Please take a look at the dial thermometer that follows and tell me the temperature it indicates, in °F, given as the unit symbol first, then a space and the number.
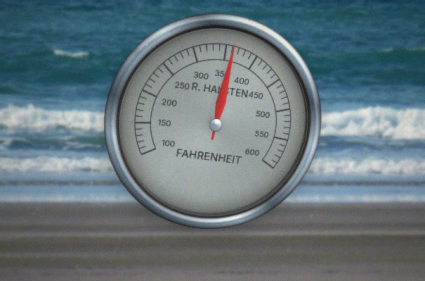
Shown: °F 360
